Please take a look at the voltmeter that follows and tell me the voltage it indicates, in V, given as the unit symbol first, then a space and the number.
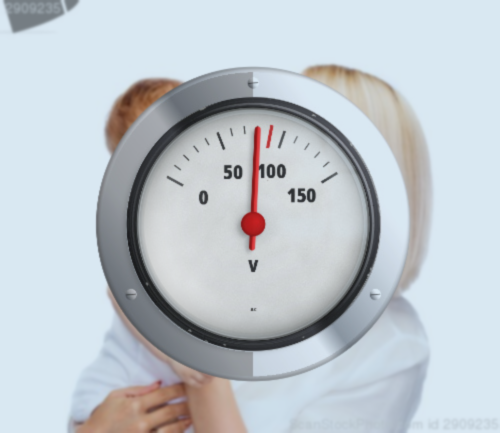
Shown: V 80
